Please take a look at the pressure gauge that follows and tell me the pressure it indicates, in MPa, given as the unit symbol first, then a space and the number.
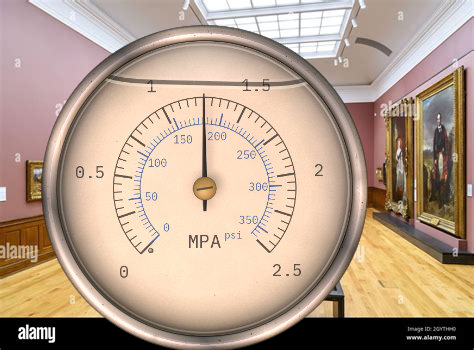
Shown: MPa 1.25
